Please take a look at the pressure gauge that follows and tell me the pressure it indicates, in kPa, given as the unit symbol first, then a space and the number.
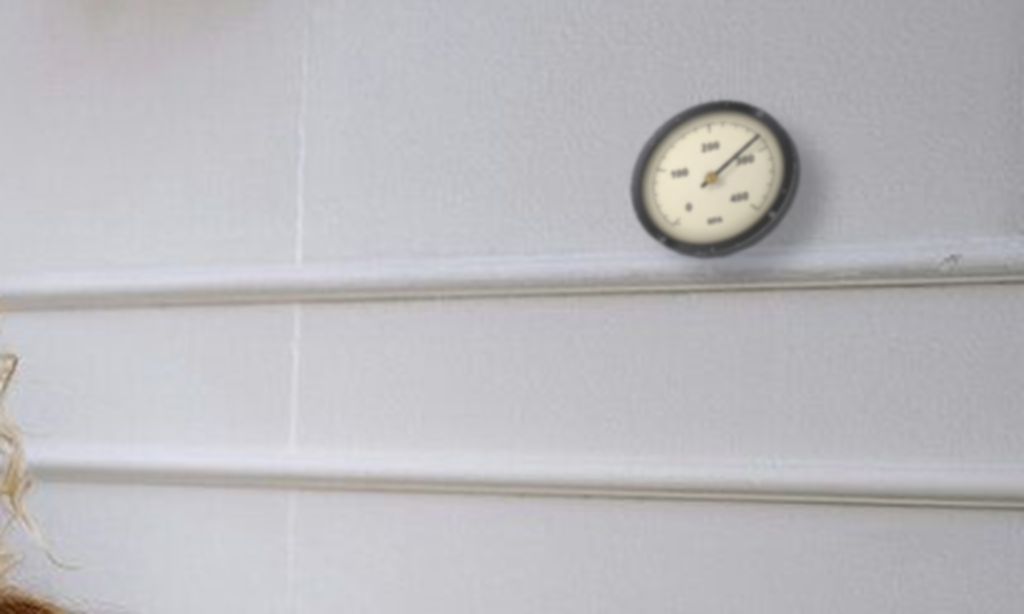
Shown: kPa 280
